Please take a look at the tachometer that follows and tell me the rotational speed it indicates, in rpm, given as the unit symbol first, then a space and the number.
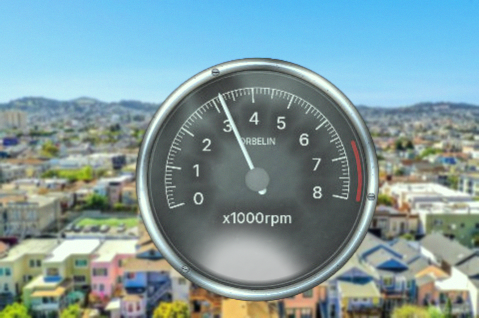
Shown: rpm 3200
